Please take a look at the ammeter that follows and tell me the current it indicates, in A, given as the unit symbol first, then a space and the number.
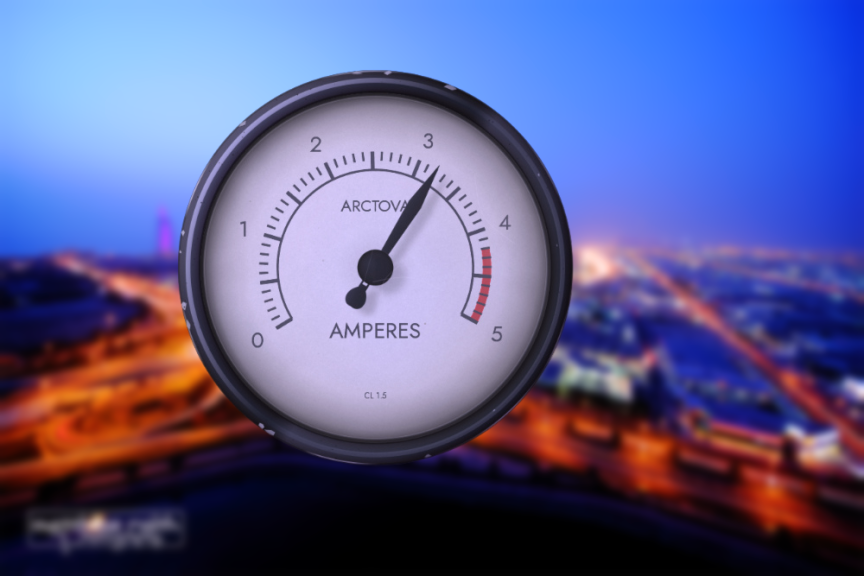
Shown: A 3.2
